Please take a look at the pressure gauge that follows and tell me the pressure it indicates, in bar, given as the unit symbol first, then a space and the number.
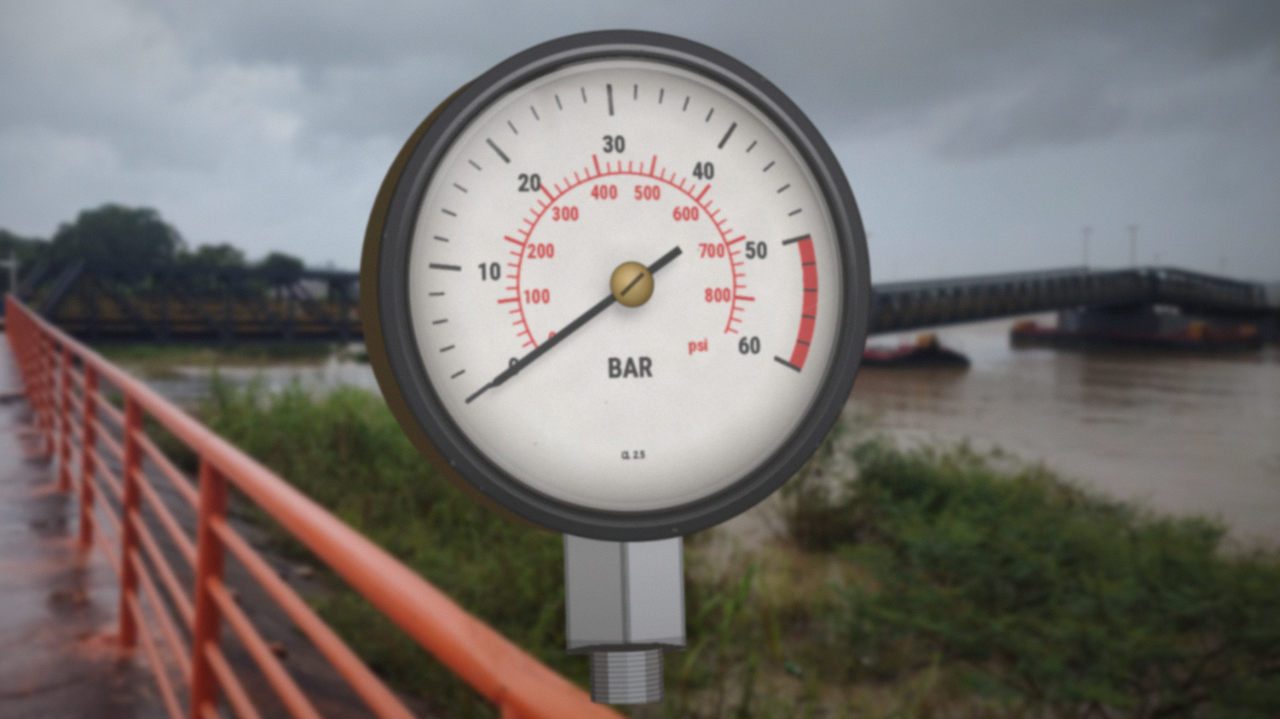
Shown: bar 0
